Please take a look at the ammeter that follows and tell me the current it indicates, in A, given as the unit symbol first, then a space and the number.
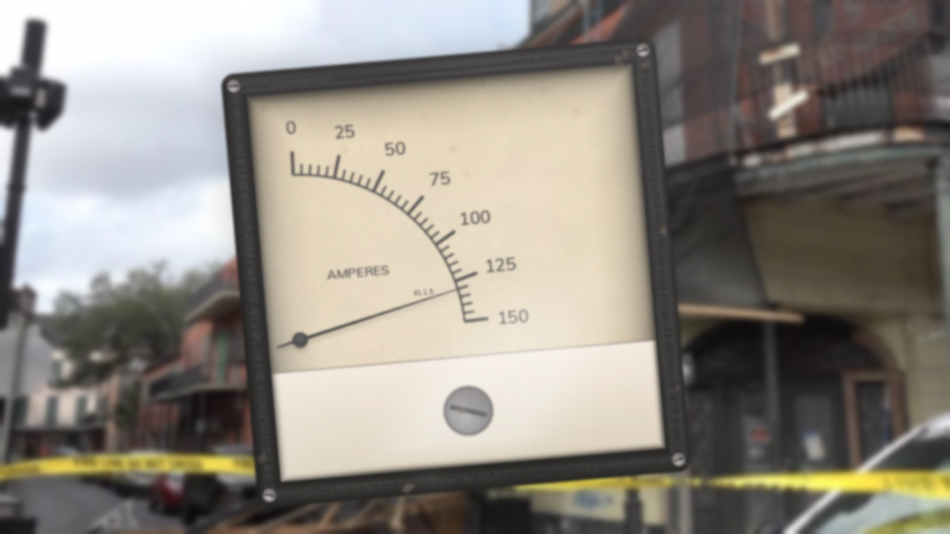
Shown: A 130
